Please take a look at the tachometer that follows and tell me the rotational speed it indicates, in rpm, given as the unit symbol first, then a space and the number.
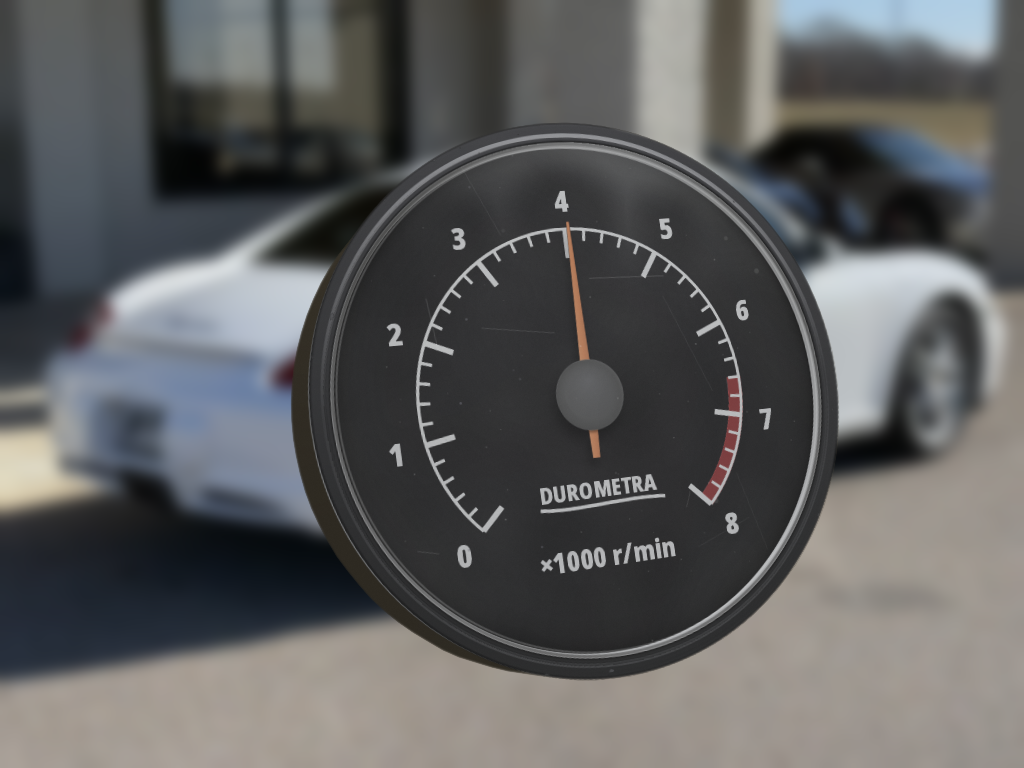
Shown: rpm 4000
